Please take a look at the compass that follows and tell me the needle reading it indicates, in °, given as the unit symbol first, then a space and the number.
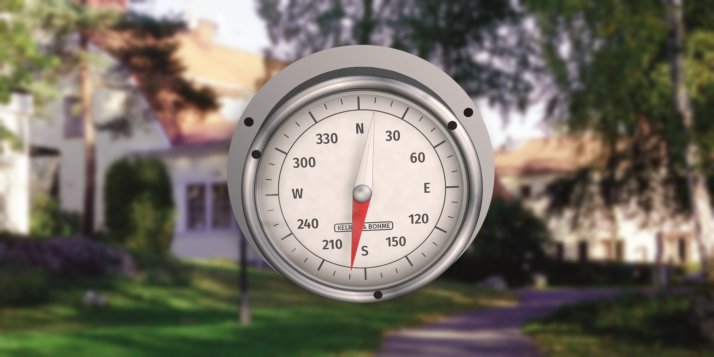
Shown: ° 190
